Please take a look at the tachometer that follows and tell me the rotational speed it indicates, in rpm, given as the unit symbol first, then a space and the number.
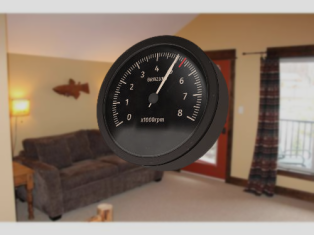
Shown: rpm 5000
